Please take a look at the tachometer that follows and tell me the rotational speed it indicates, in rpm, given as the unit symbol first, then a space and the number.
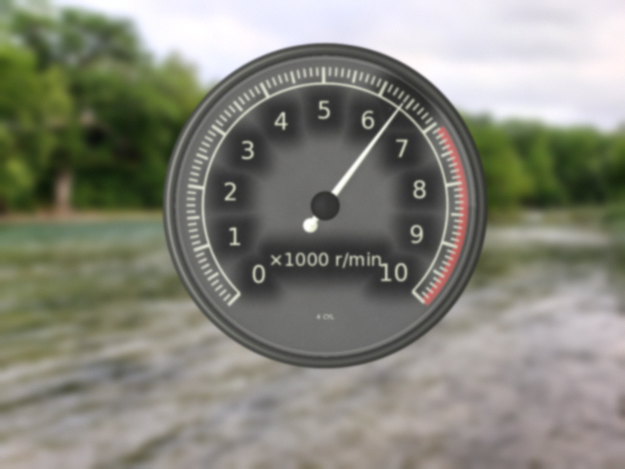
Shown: rpm 6400
